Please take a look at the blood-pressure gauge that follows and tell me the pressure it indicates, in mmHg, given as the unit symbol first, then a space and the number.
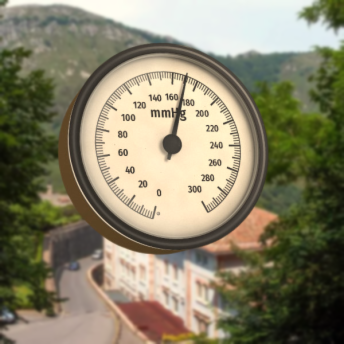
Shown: mmHg 170
